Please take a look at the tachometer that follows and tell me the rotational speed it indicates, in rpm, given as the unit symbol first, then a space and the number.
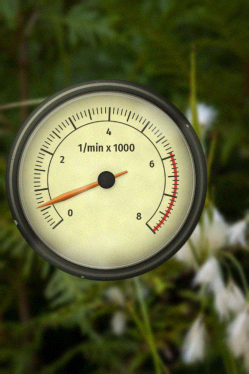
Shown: rpm 600
